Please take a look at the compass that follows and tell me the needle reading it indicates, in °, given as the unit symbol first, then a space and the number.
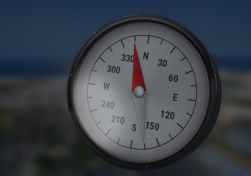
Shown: ° 345
